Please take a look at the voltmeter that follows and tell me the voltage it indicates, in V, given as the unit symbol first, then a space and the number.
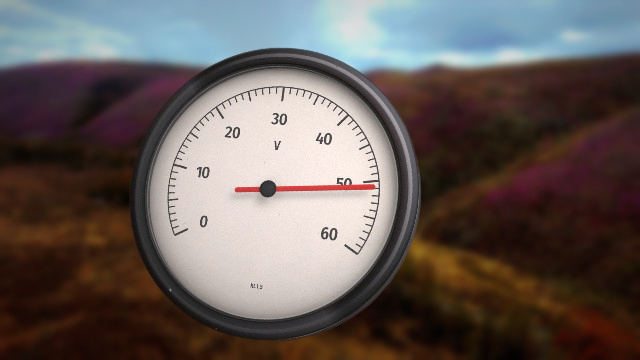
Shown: V 51
